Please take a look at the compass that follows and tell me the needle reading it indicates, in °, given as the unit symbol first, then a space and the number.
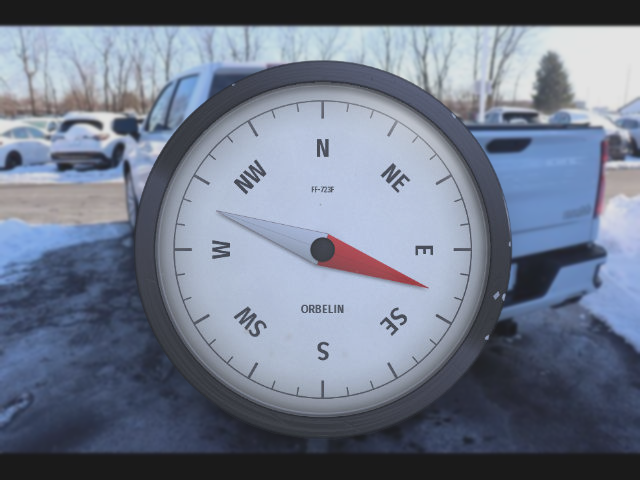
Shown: ° 110
